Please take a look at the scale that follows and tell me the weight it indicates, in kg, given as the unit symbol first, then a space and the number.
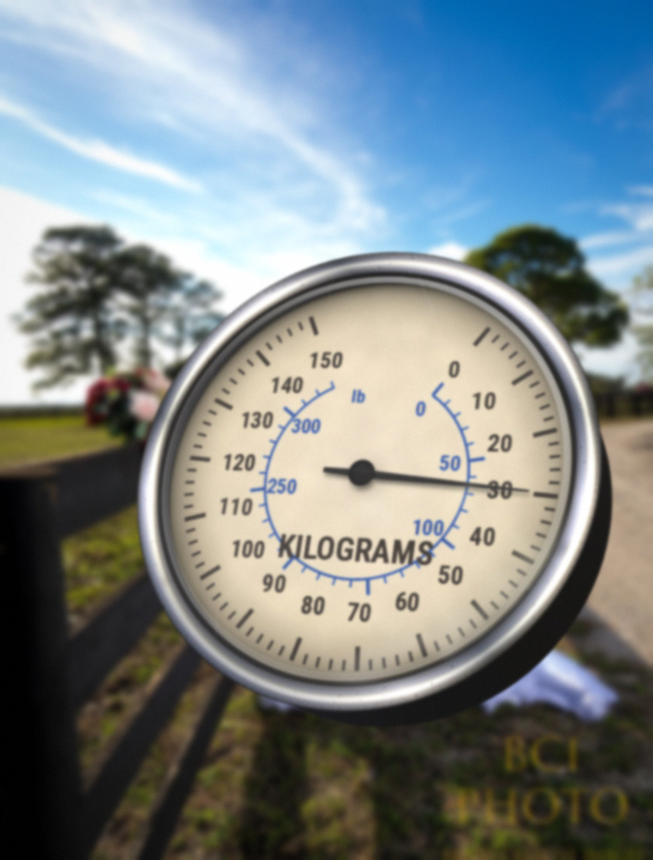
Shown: kg 30
